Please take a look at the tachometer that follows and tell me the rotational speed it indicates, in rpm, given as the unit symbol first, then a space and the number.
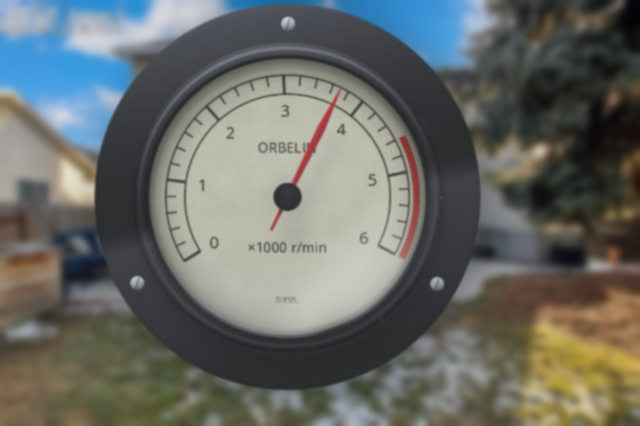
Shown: rpm 3700
